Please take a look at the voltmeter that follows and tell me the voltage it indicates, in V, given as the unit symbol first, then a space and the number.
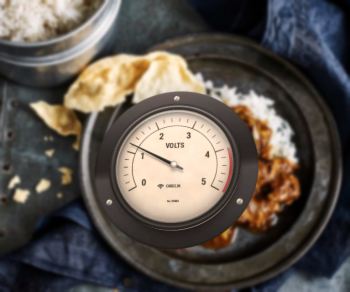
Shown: V 1.2
